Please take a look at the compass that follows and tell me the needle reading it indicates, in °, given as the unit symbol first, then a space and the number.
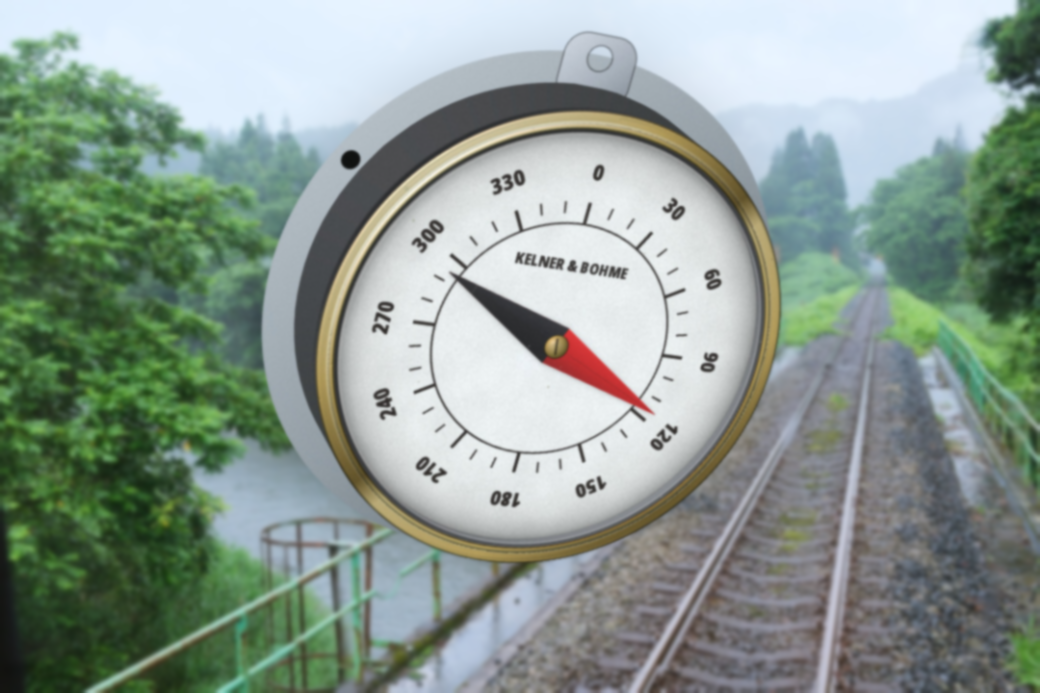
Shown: ° 115
